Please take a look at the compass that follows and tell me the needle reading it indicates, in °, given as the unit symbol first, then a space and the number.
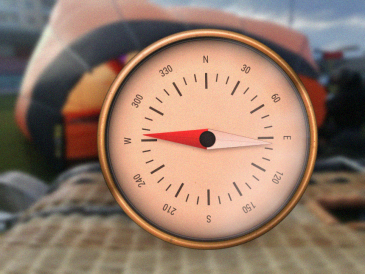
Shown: ° 275
